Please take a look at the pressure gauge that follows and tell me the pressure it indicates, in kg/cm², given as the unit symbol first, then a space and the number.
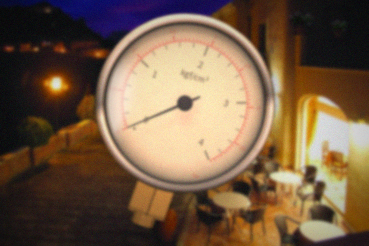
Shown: kg/cm² 0
